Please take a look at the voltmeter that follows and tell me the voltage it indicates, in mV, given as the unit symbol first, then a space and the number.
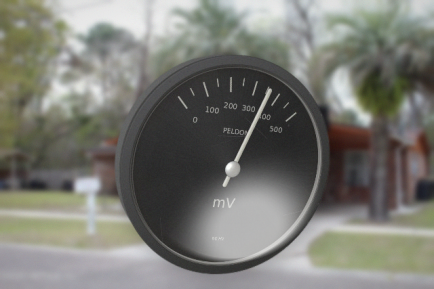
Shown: mV 350
